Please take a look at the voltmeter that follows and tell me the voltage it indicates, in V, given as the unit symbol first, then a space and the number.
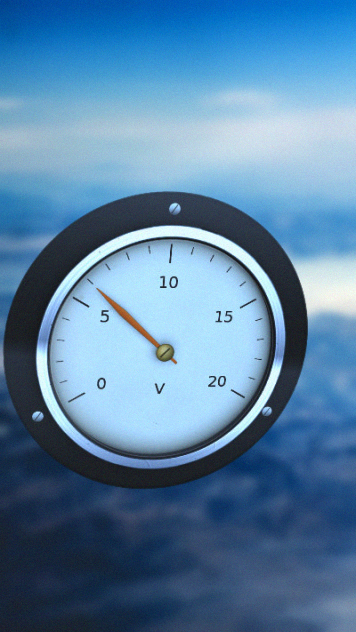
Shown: V 6
